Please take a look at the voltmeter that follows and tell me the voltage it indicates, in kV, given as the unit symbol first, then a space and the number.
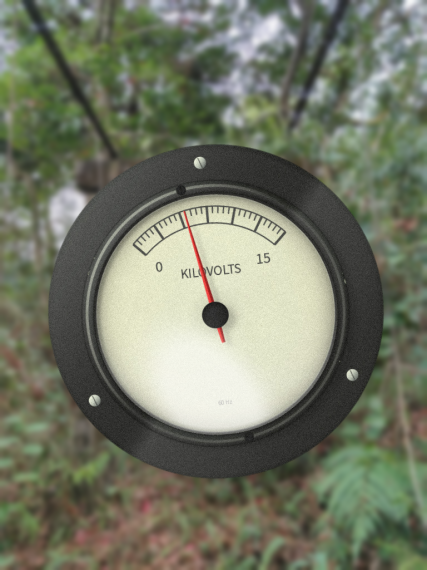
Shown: kV 5.5
